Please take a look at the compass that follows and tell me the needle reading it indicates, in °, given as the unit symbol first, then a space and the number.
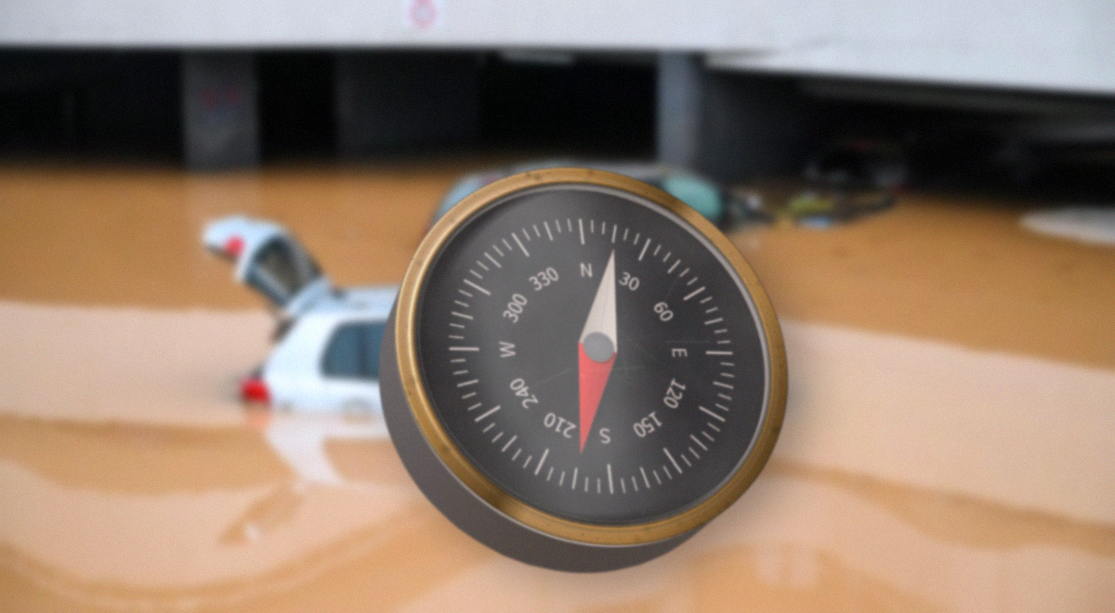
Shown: ° 195
